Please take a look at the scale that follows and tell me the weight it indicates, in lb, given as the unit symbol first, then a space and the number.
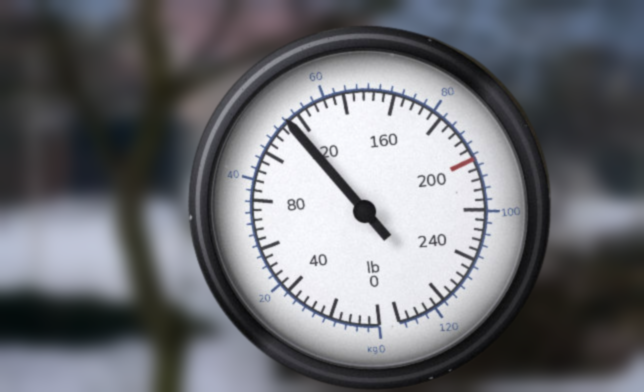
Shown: lb 116
